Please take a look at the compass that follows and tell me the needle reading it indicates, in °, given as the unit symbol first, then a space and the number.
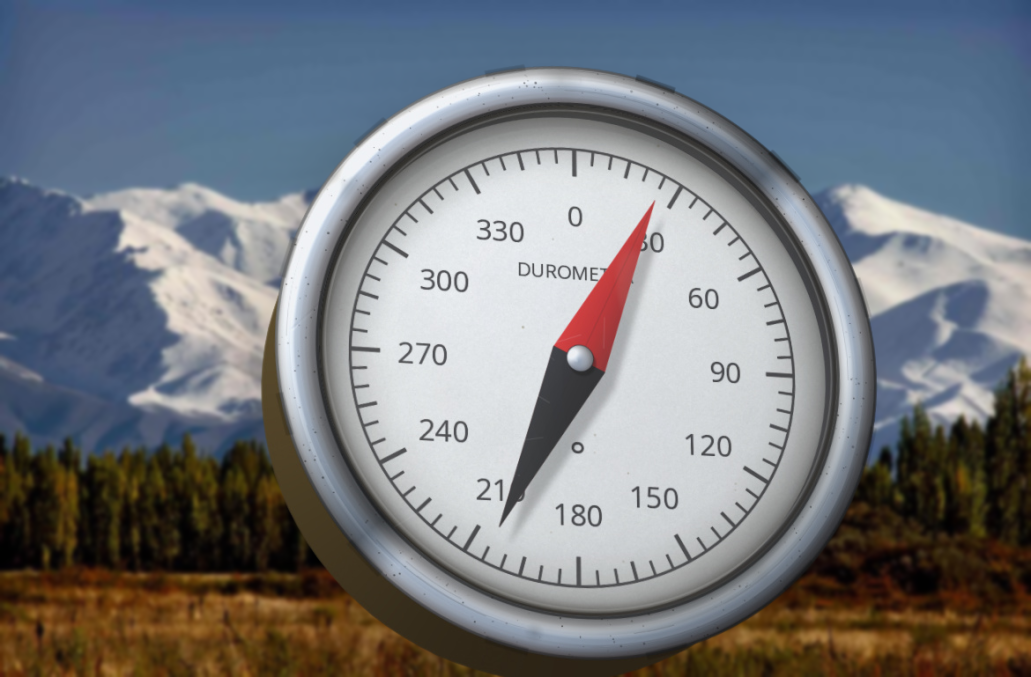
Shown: ° 25
